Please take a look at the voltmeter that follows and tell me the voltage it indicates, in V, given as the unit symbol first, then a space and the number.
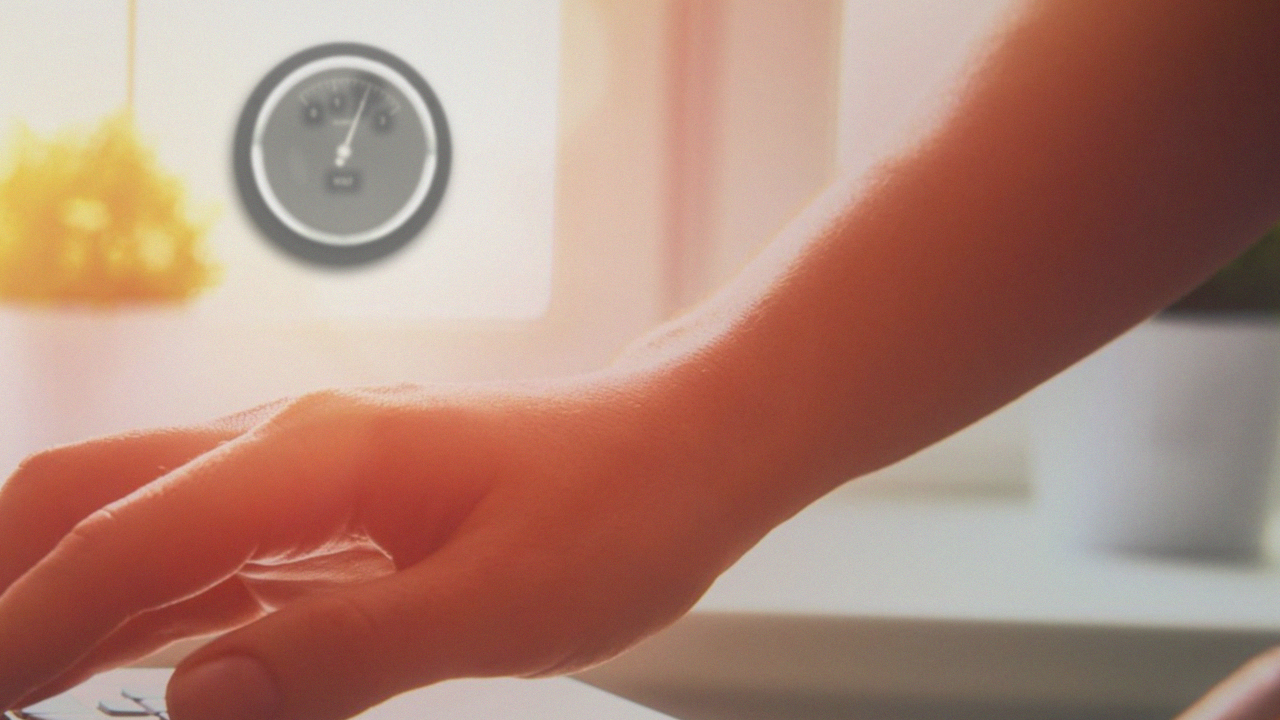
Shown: V 2
